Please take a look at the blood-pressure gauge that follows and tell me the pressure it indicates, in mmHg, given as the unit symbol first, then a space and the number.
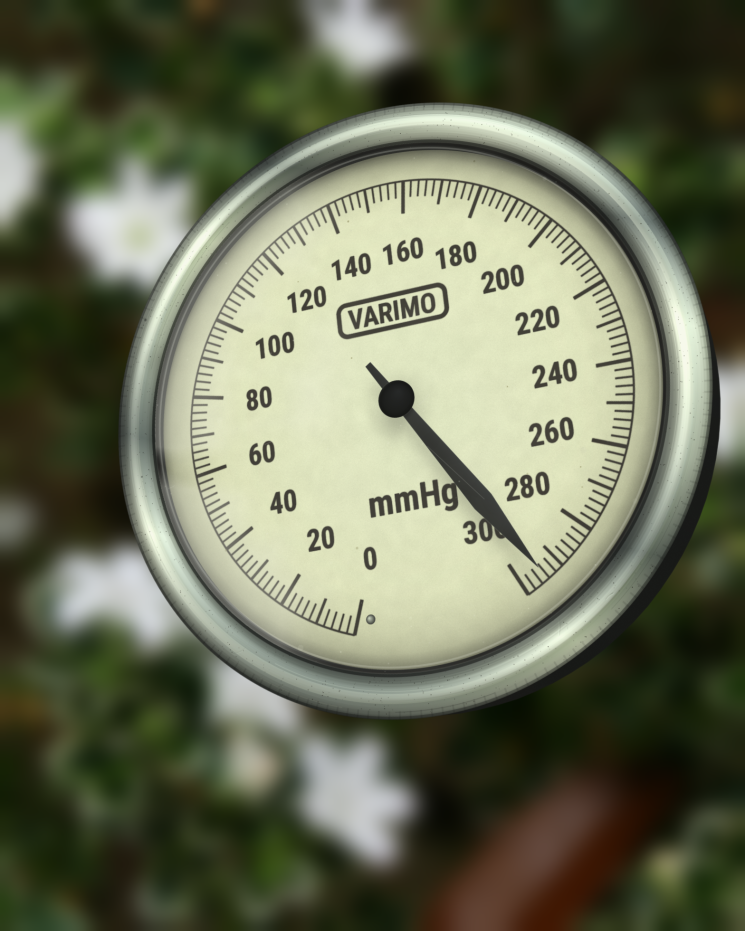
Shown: mmHg 294
